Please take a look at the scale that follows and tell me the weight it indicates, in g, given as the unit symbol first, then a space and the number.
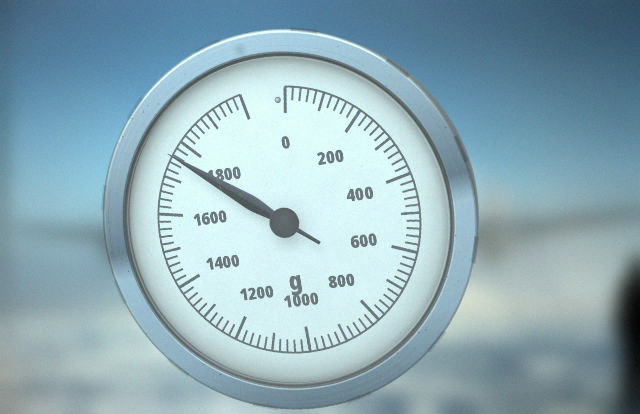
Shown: g 1760
